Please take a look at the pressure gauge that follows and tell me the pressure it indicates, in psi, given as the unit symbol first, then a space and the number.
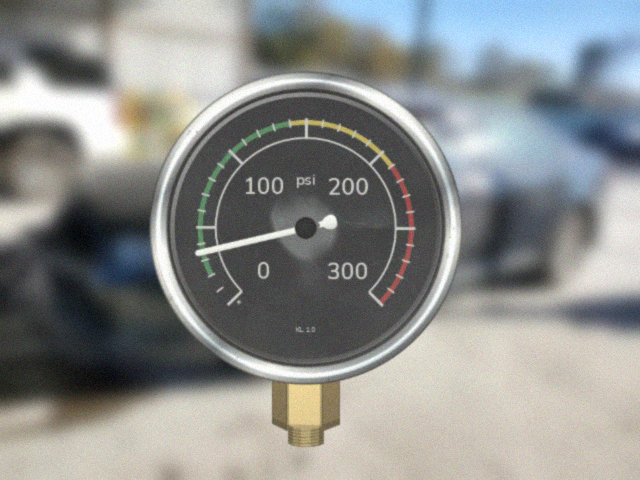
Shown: psi 35
